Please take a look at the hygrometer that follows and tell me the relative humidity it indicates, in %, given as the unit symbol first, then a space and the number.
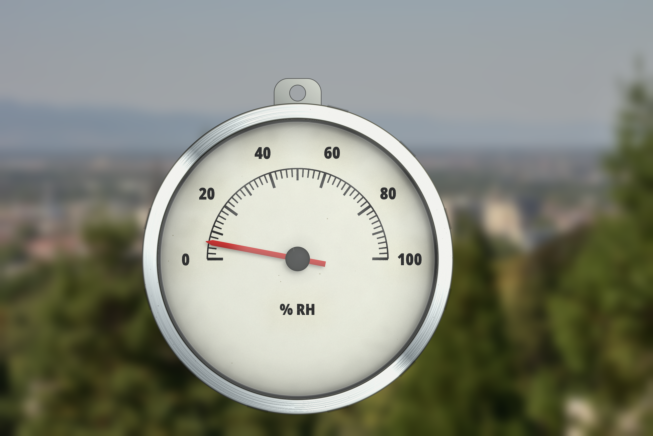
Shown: % 6
